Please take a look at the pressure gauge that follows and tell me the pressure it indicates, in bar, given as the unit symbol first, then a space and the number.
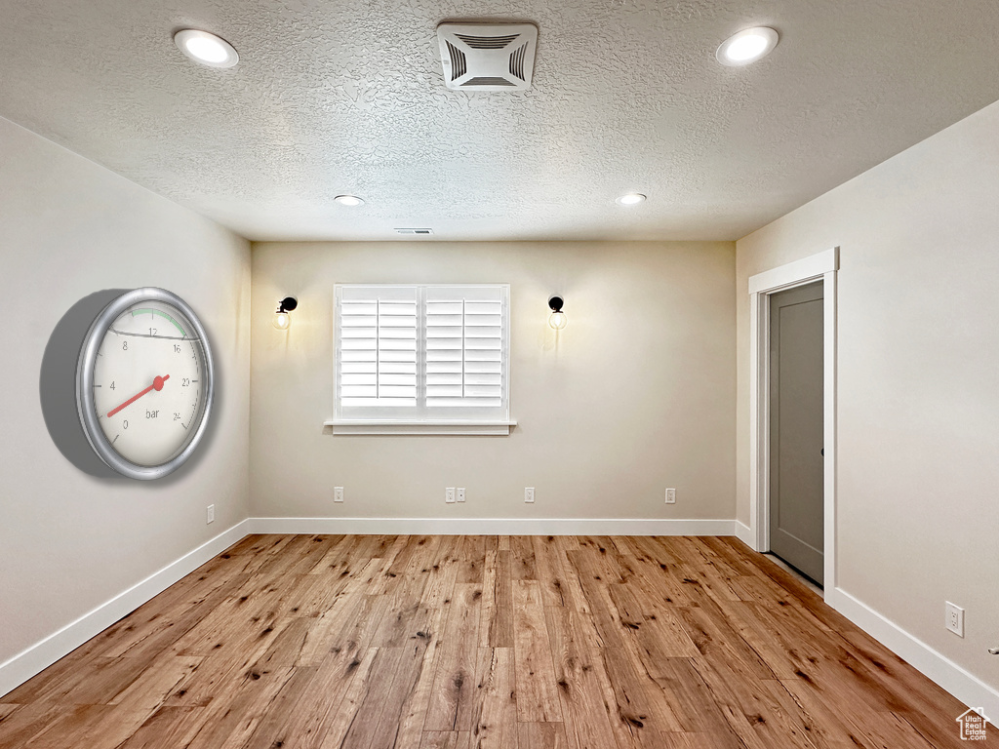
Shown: bar 2
